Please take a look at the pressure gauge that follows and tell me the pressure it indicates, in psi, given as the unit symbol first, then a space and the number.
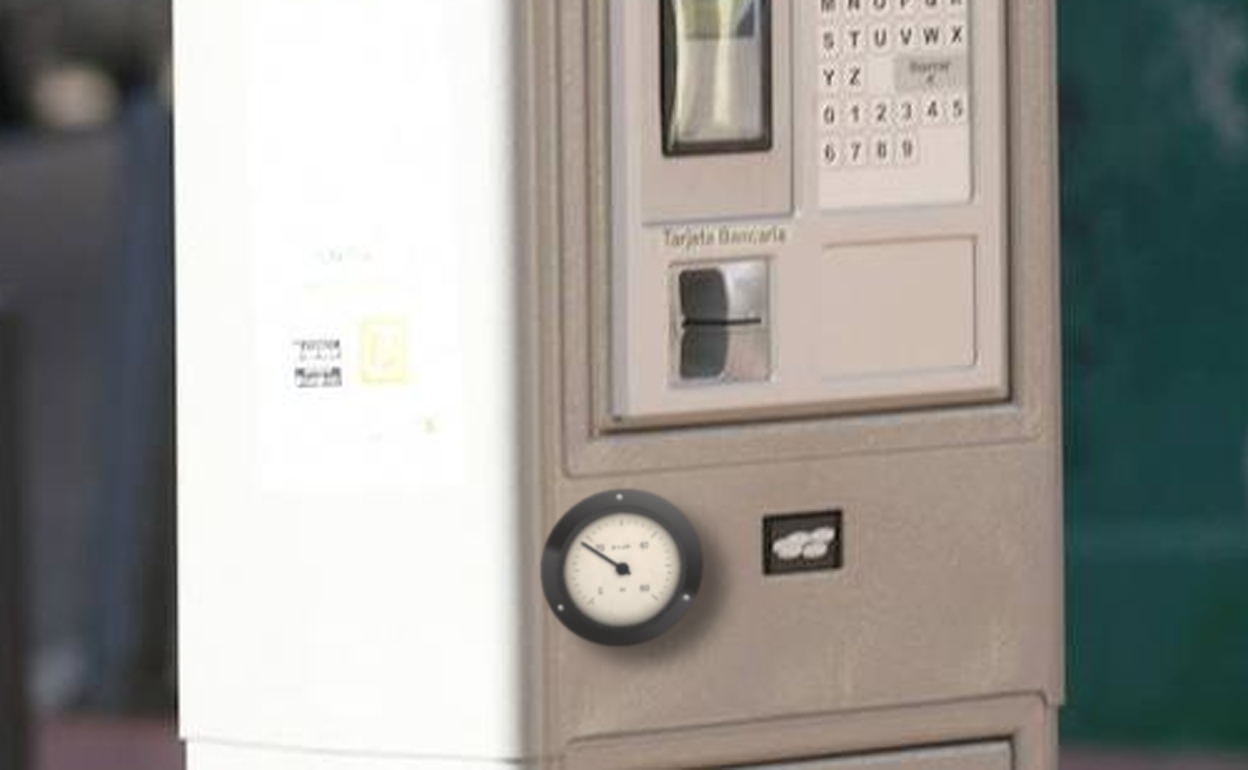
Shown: psi 18
